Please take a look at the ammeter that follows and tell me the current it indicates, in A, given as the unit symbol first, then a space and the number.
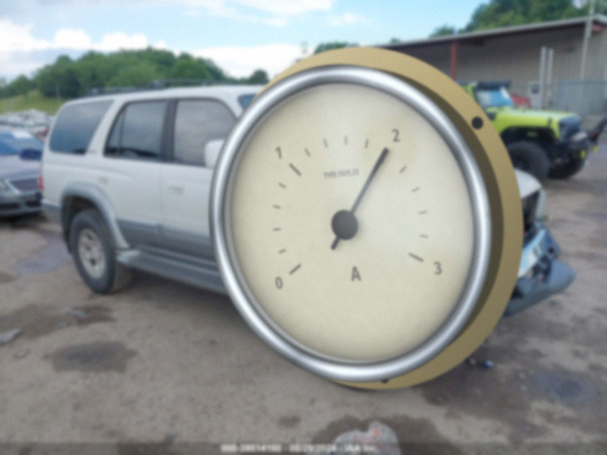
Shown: A 2
